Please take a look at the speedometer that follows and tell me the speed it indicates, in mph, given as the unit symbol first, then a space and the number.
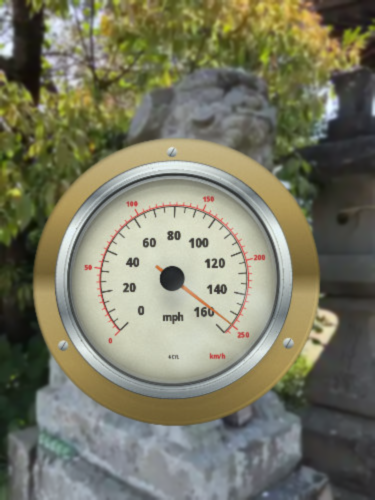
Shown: mph 155
